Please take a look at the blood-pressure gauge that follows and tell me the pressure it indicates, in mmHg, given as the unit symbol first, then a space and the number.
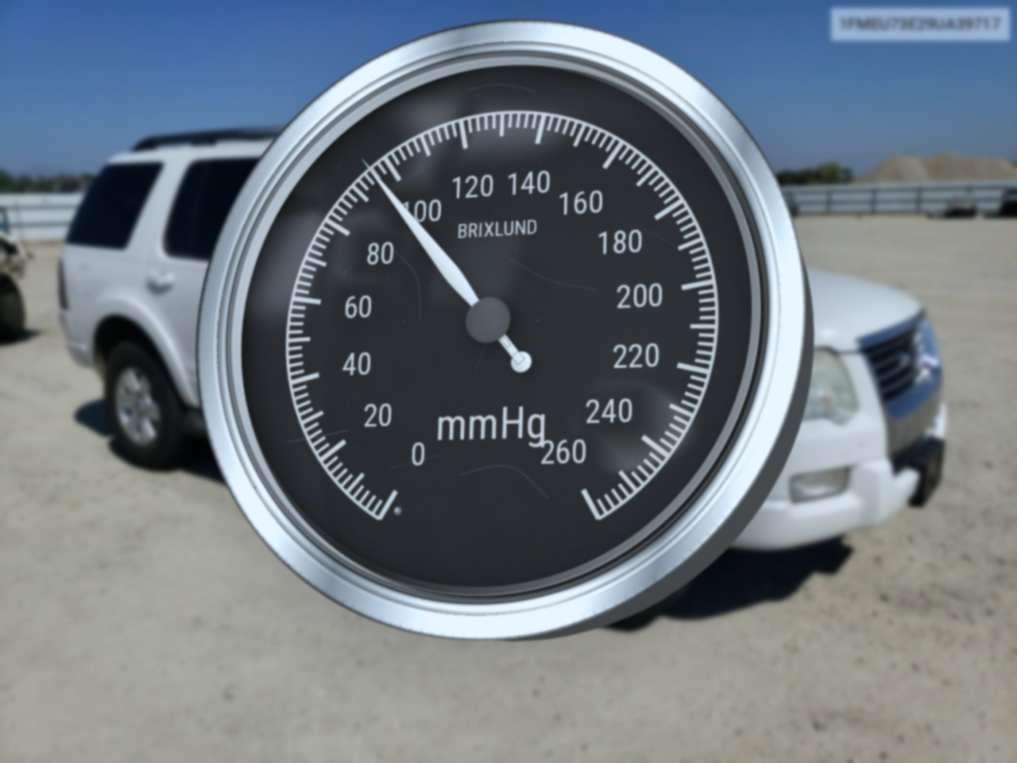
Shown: mmHg 96
